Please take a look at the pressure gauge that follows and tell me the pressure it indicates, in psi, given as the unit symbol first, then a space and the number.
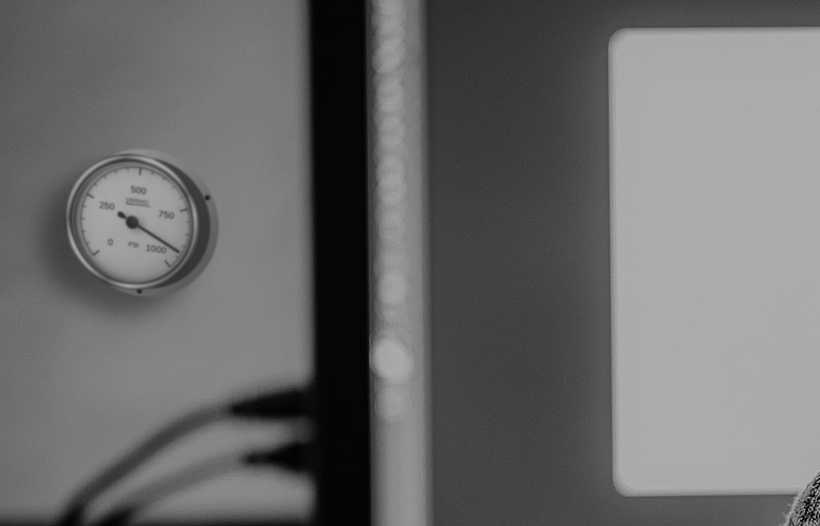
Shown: psi 925
